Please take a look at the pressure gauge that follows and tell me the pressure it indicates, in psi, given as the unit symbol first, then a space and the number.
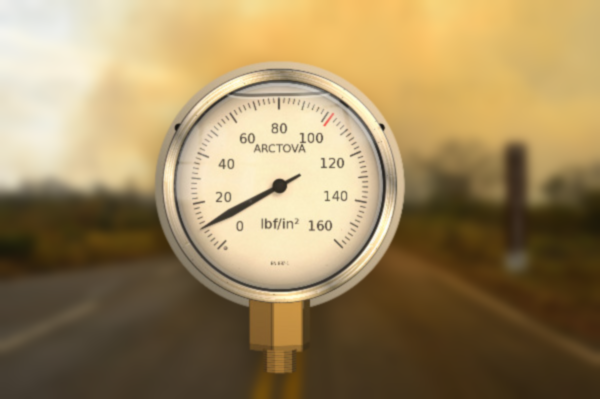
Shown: psi 10
